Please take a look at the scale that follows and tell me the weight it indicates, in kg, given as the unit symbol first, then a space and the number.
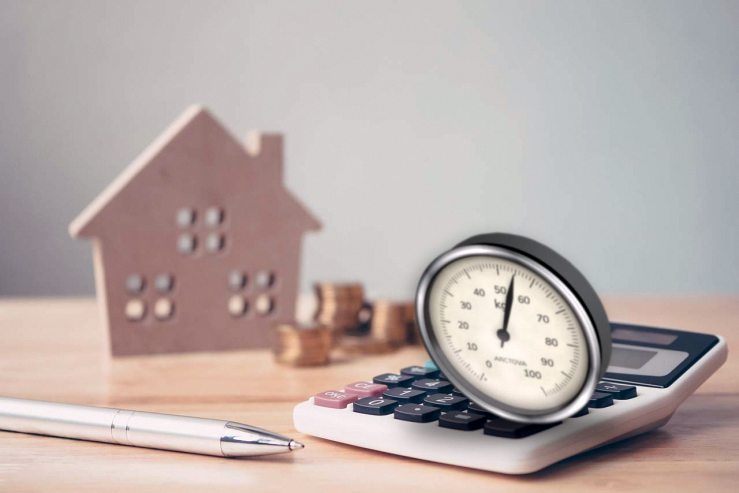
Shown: kg 55
